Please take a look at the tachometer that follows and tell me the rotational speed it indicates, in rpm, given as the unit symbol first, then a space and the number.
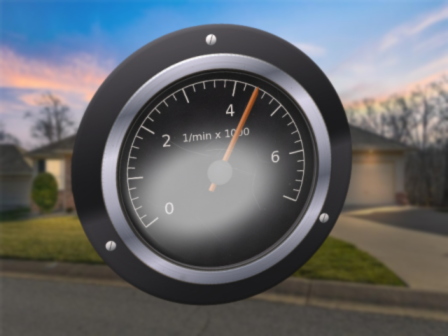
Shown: rpm 4400
